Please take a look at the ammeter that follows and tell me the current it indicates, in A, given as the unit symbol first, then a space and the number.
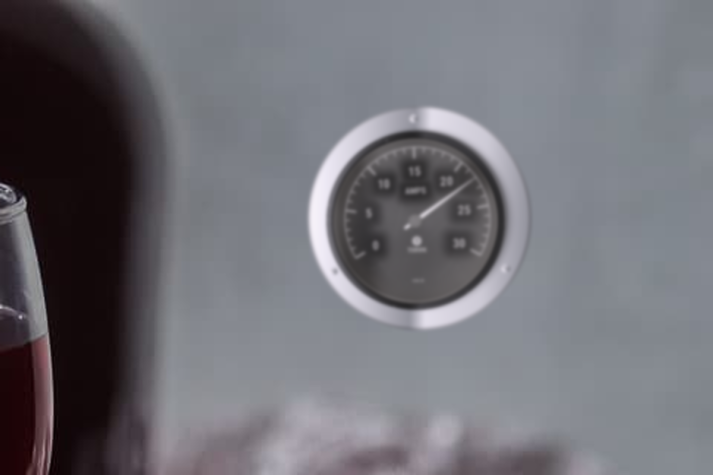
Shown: A 22
